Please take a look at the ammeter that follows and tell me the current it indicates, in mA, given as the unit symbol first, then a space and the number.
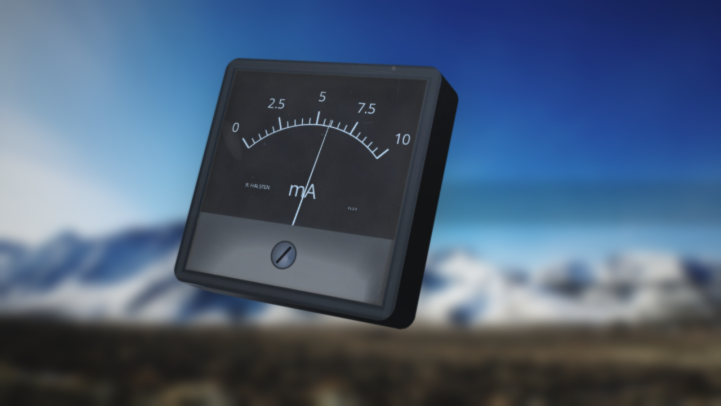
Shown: mA 6
